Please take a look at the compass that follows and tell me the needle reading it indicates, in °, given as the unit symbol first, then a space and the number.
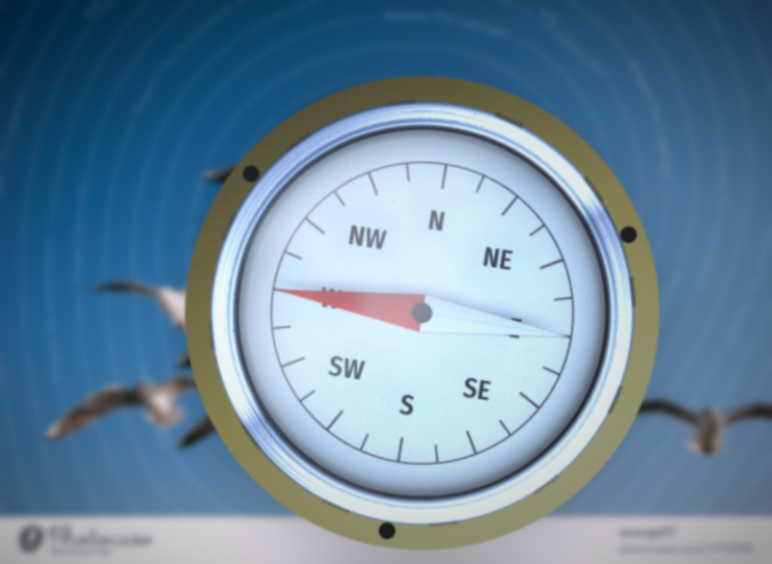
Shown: ° 270
